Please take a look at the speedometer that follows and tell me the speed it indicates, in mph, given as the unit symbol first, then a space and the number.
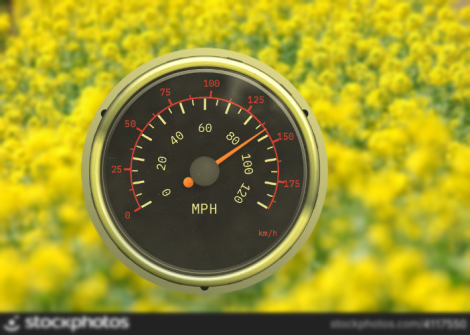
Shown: mph 87.5
